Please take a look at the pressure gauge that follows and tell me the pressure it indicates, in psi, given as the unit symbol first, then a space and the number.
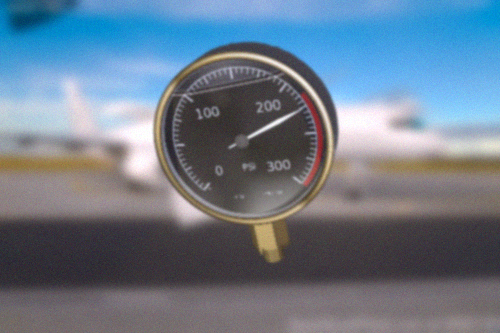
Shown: psi 225
